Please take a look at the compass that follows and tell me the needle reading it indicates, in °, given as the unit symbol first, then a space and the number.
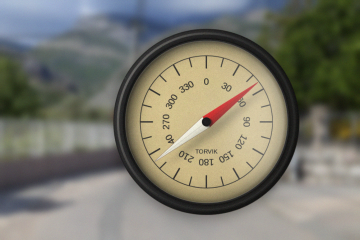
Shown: ° 52.5
